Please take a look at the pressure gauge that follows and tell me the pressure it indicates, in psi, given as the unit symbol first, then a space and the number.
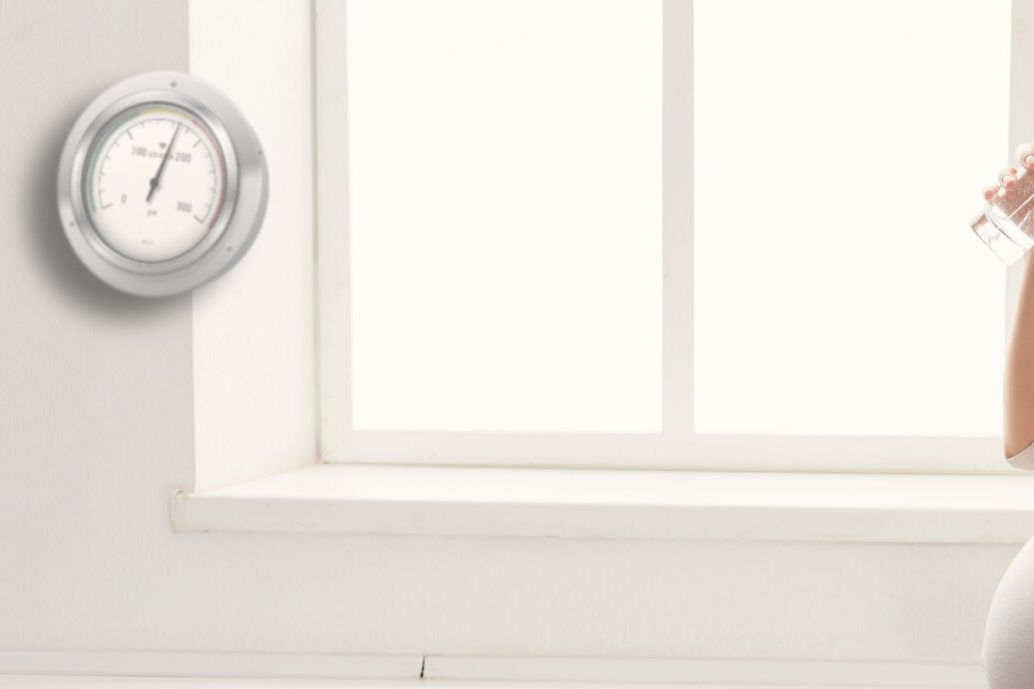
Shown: psi 170
